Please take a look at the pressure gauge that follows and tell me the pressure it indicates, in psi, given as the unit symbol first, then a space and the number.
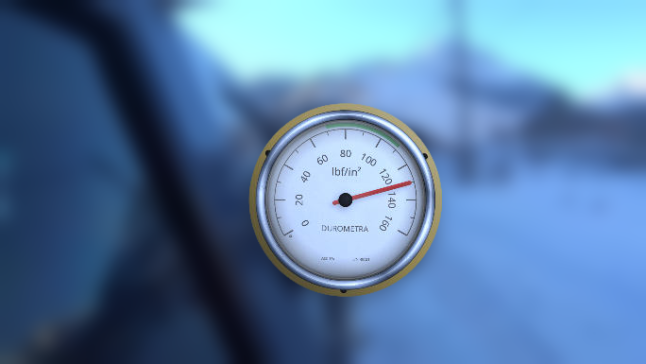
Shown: psi 130
